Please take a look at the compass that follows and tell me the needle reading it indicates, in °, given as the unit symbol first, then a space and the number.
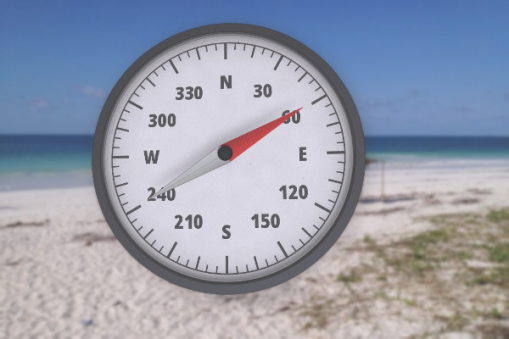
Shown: ° 60
